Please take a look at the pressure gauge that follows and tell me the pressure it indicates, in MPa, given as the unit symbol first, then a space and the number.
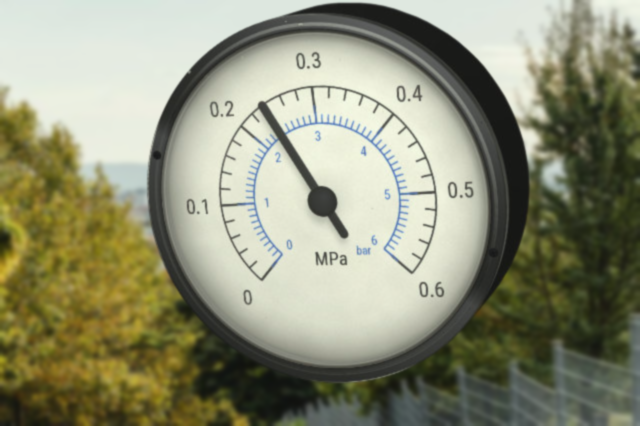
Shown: MPa 0.24
